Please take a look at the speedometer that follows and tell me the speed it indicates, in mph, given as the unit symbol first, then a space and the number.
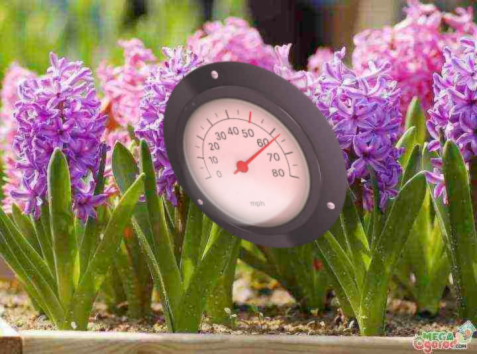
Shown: mph 62.5
